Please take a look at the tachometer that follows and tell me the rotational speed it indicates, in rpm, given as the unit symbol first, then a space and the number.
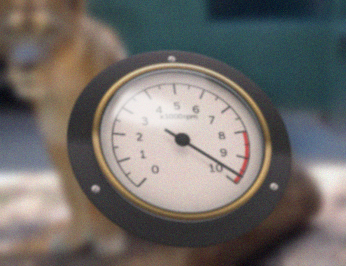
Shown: rpm 9750
